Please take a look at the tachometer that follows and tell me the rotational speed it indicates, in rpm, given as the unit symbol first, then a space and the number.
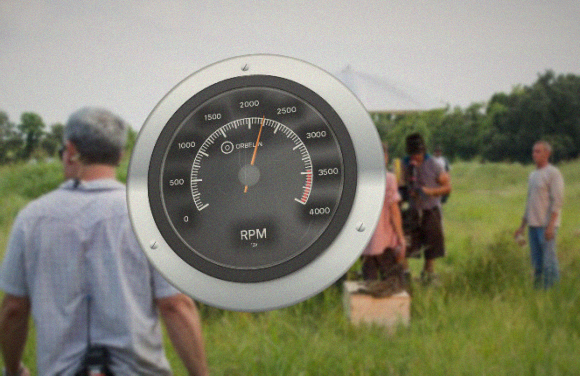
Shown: rpm 2250
